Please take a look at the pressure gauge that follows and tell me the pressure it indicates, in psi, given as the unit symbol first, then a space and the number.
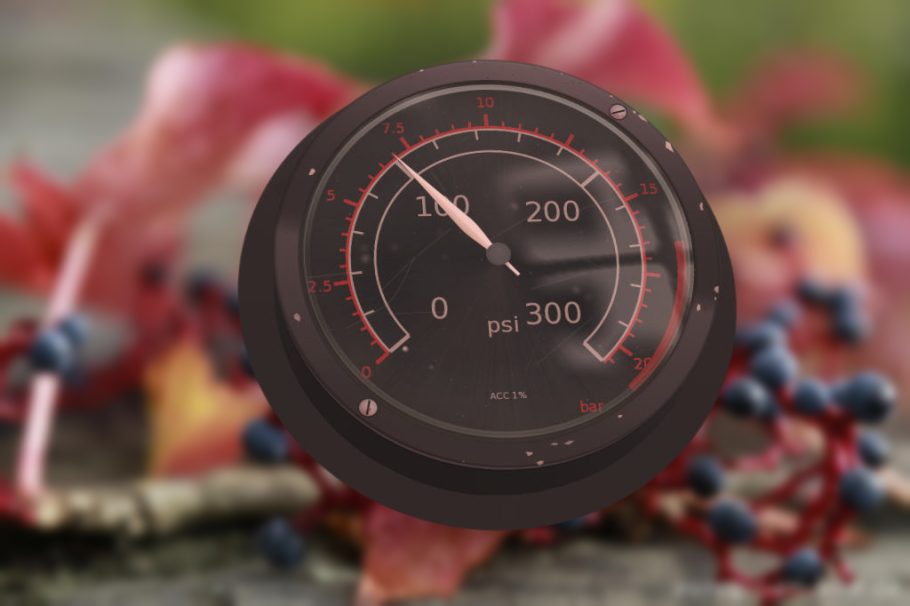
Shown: psi 100
